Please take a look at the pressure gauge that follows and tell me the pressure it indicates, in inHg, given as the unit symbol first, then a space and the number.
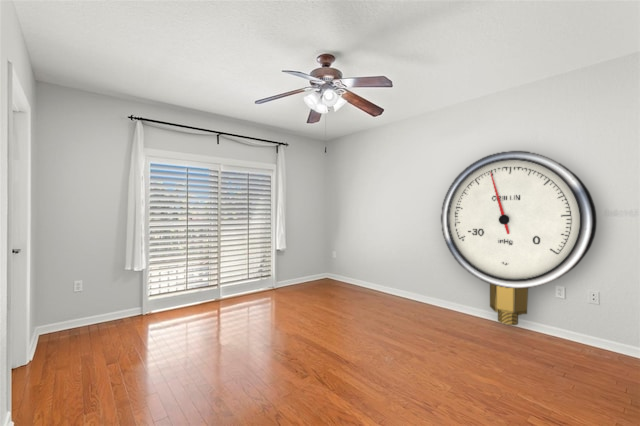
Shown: inHg -17.5
